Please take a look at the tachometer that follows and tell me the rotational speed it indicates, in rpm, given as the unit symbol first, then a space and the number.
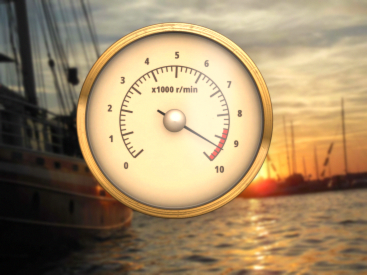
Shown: rpm 9400
